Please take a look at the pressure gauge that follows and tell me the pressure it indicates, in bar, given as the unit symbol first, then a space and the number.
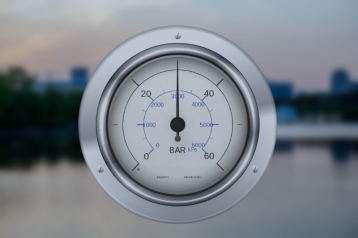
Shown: bar 30
